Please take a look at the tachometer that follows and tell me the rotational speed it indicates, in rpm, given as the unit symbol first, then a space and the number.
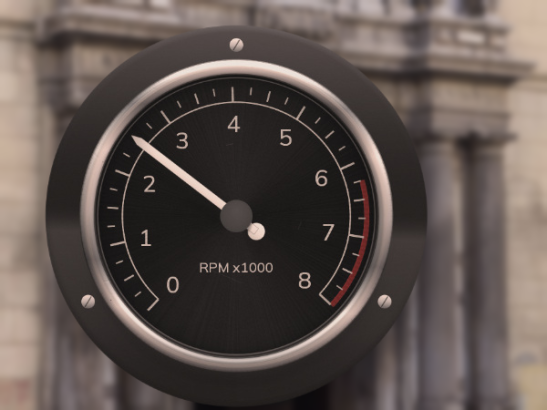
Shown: rpm 2500
